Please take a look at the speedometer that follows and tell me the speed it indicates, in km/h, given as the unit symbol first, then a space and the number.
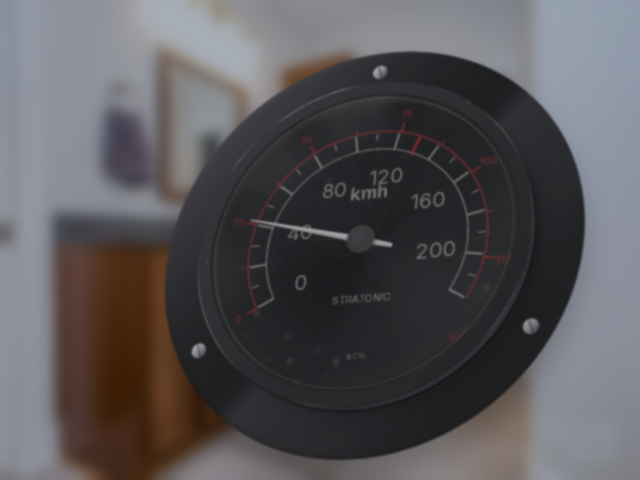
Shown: km/h 40
